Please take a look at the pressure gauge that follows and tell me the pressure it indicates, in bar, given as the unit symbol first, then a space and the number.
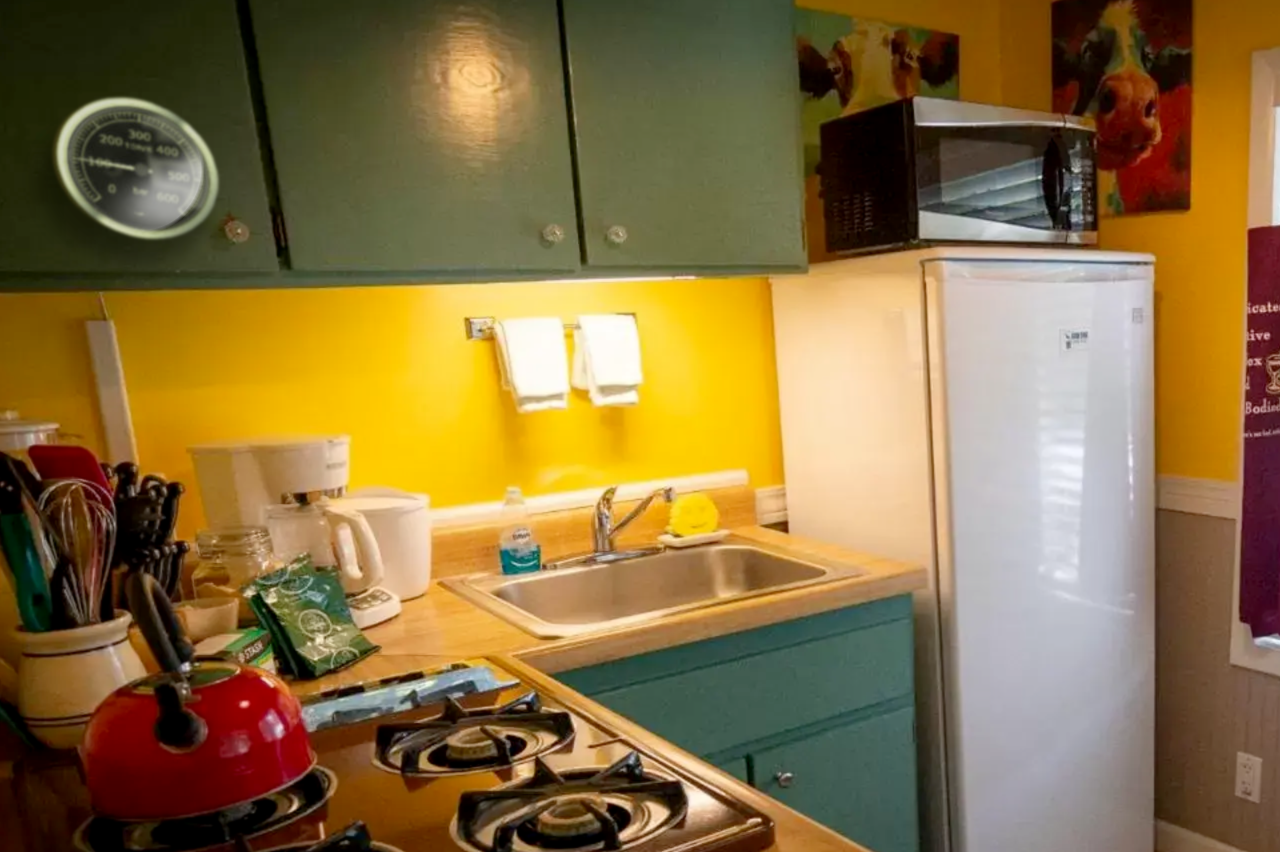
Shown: bar 100
